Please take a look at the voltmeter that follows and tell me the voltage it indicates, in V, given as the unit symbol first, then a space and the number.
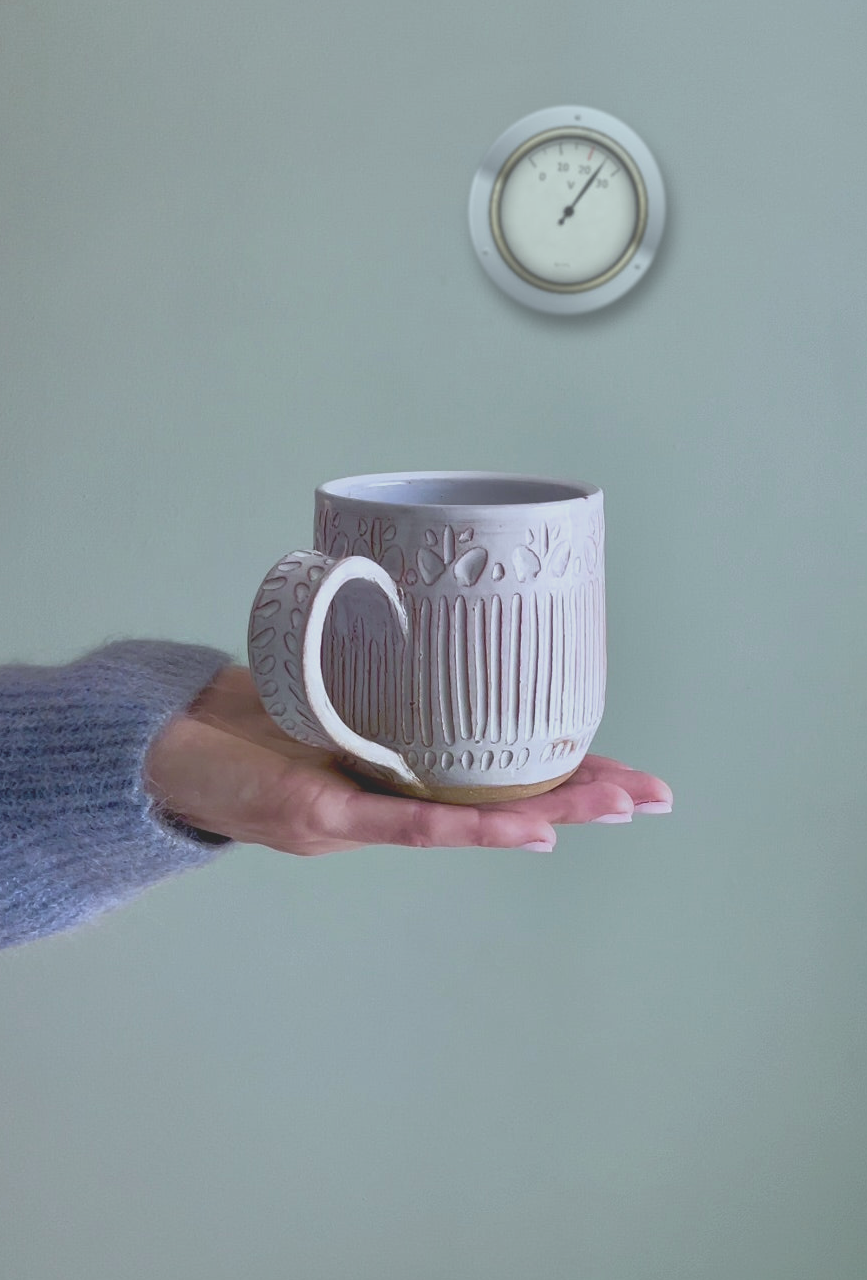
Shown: V 25
